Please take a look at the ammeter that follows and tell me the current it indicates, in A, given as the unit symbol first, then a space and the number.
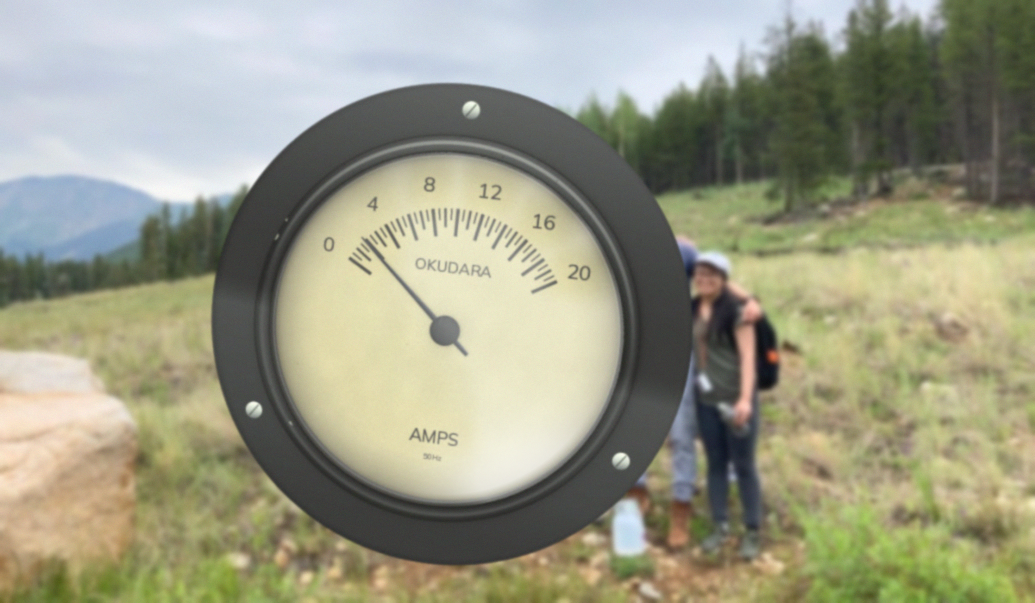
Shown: A 2
